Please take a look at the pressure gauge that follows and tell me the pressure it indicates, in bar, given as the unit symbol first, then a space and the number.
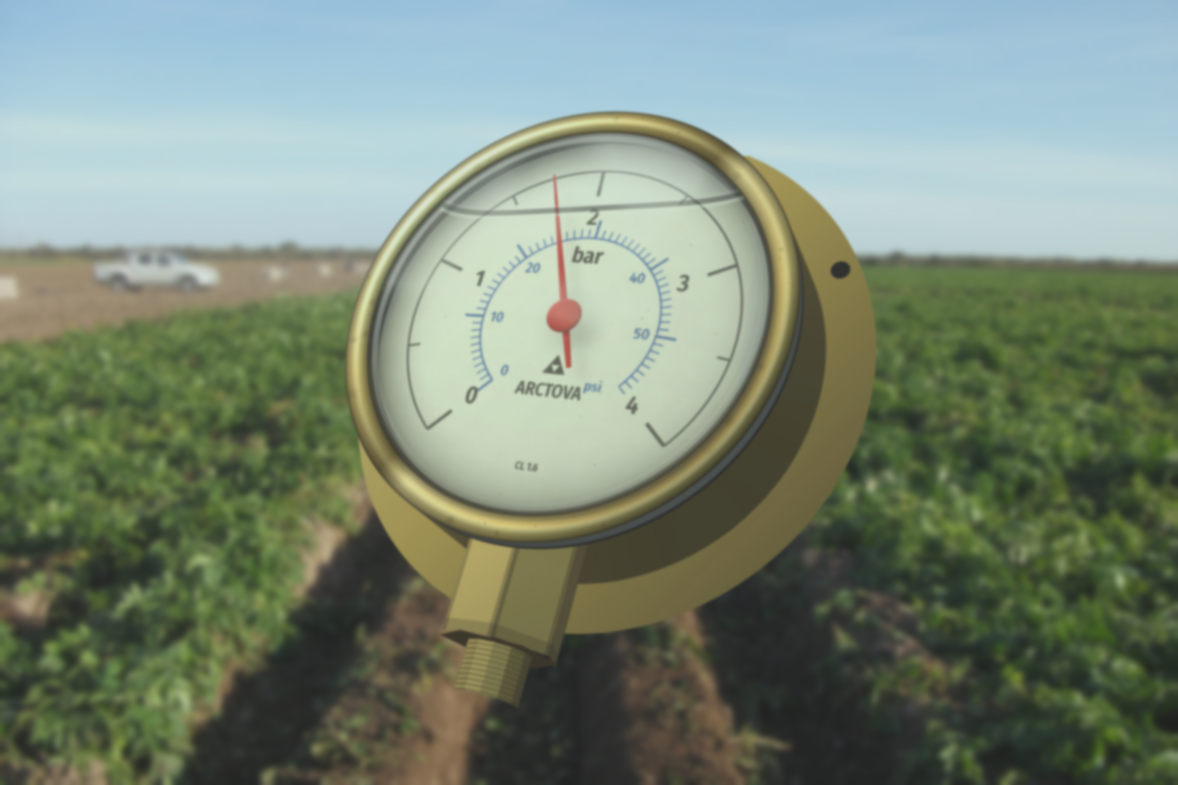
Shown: bar 1.75
